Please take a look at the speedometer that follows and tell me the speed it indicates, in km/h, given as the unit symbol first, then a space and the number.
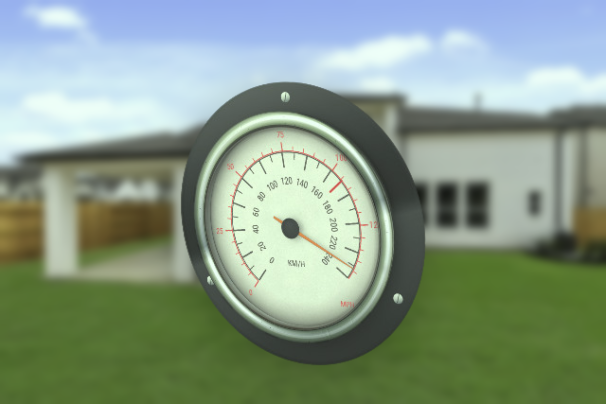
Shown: km/h 230
